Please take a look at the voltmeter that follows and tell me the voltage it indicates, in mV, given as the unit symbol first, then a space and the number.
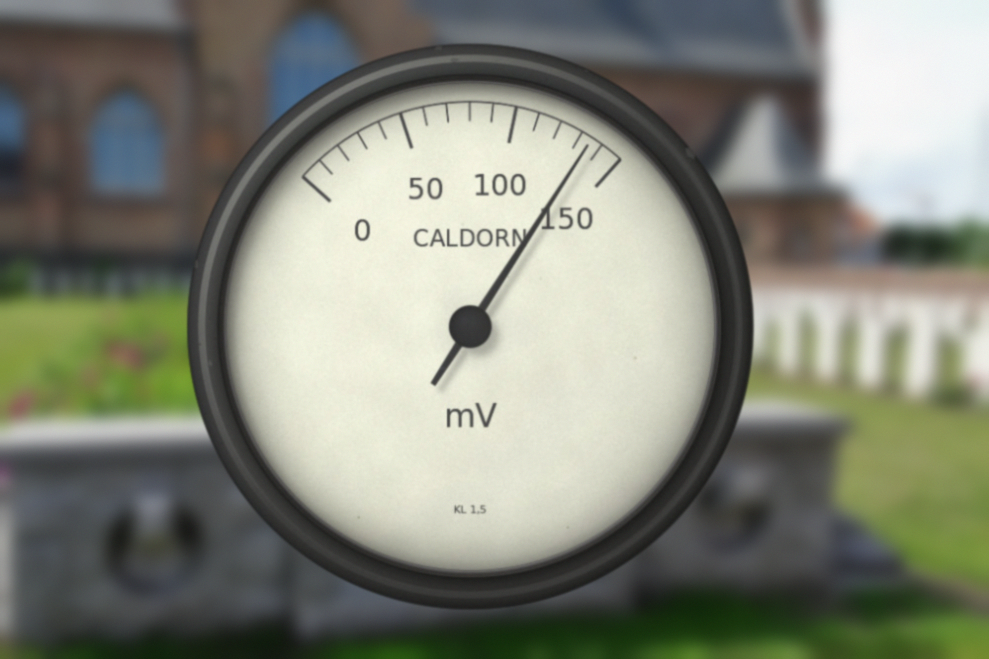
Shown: mV 135
